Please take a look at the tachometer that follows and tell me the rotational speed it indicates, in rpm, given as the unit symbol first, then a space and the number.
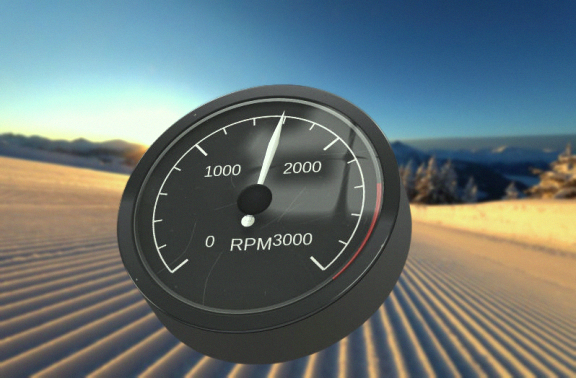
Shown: rpm 1600
